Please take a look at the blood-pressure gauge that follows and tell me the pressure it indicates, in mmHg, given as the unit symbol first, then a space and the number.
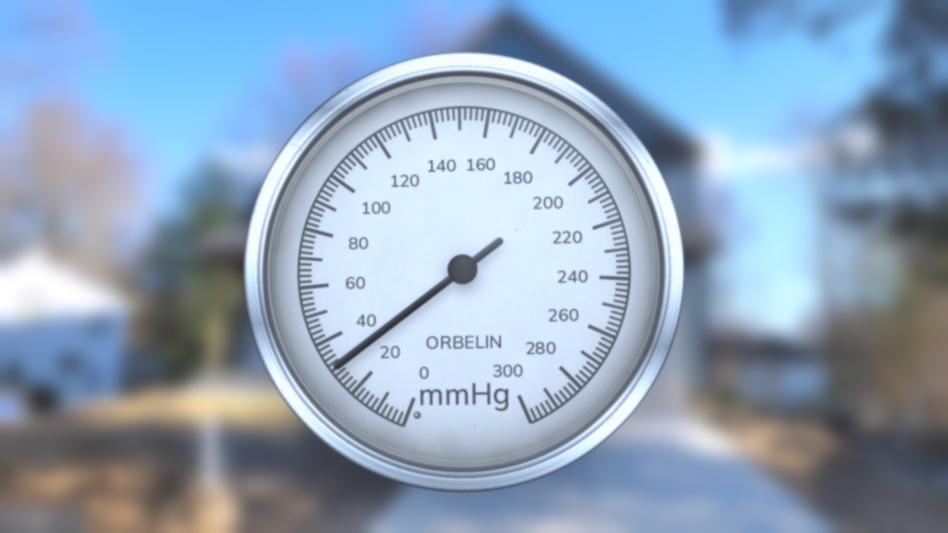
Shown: mmHg 30
